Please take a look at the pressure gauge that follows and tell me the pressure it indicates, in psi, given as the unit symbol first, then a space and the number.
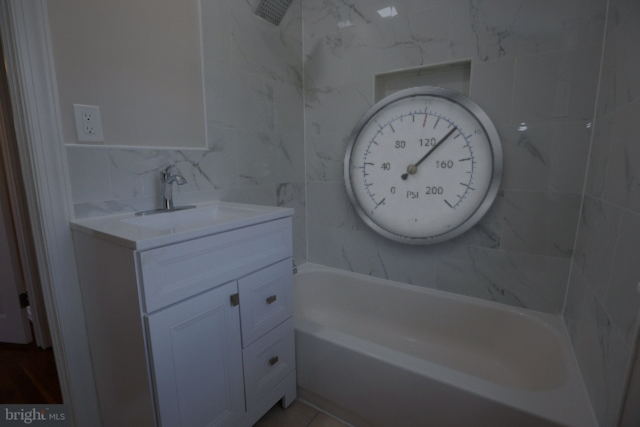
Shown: psi 135
